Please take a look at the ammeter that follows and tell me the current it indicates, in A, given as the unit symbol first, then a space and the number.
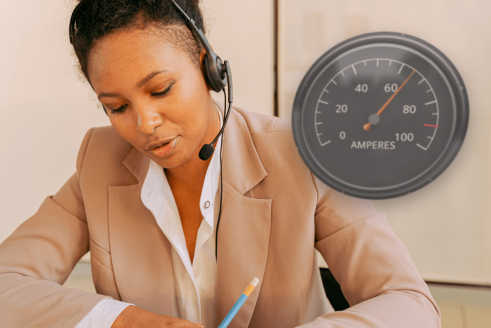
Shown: A 65
